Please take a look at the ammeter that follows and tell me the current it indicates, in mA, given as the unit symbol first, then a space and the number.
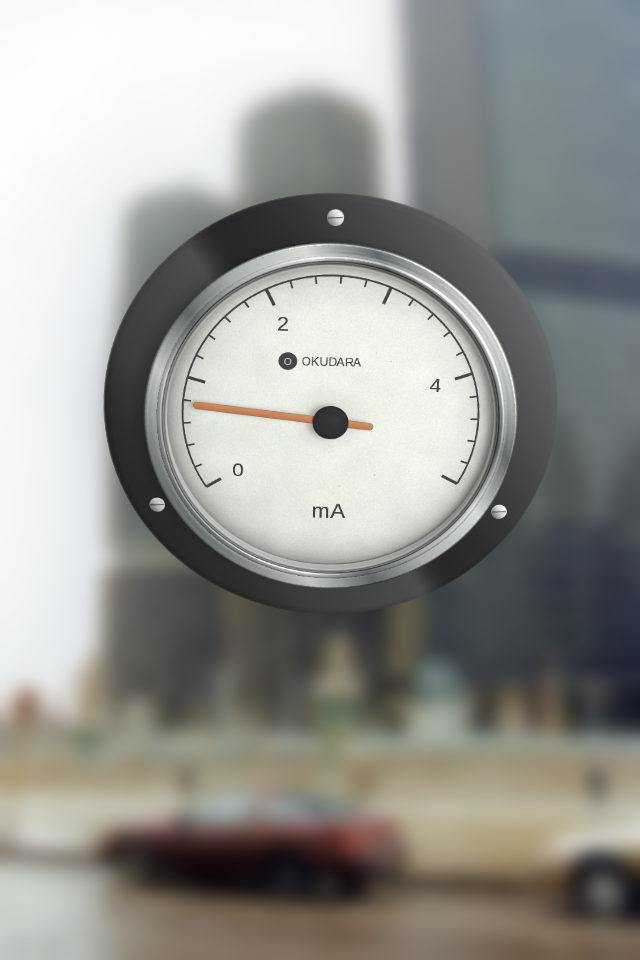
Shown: mA 0.8
